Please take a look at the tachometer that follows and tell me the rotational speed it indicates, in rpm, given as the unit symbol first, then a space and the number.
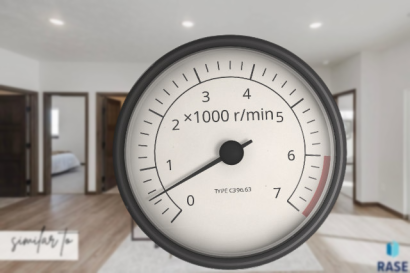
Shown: rpm 500
